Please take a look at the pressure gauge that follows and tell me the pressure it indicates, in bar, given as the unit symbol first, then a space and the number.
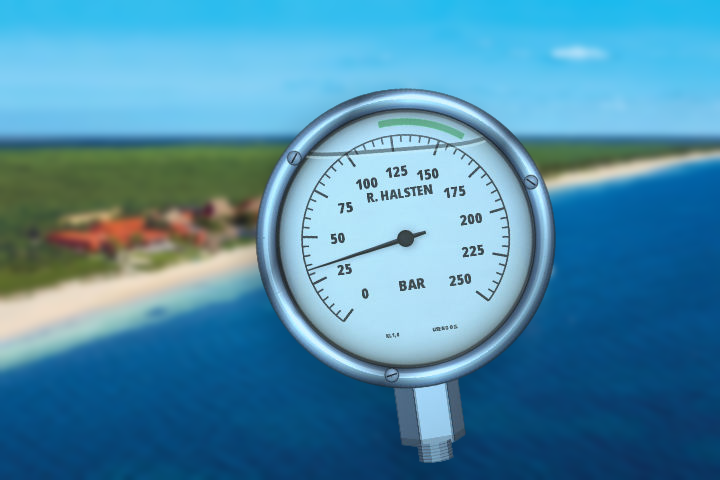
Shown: bar 32.5
